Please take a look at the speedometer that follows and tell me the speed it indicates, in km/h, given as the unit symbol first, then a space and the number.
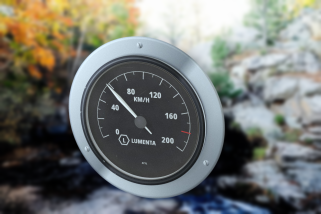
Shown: km/h 60
